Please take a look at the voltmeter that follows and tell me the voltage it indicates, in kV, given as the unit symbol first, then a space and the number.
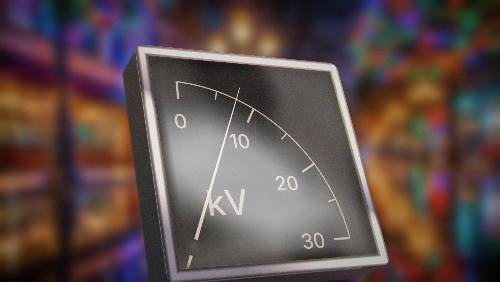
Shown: kV 7.5
